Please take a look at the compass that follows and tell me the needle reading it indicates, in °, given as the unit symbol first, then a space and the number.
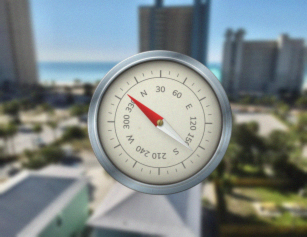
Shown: ° 340
